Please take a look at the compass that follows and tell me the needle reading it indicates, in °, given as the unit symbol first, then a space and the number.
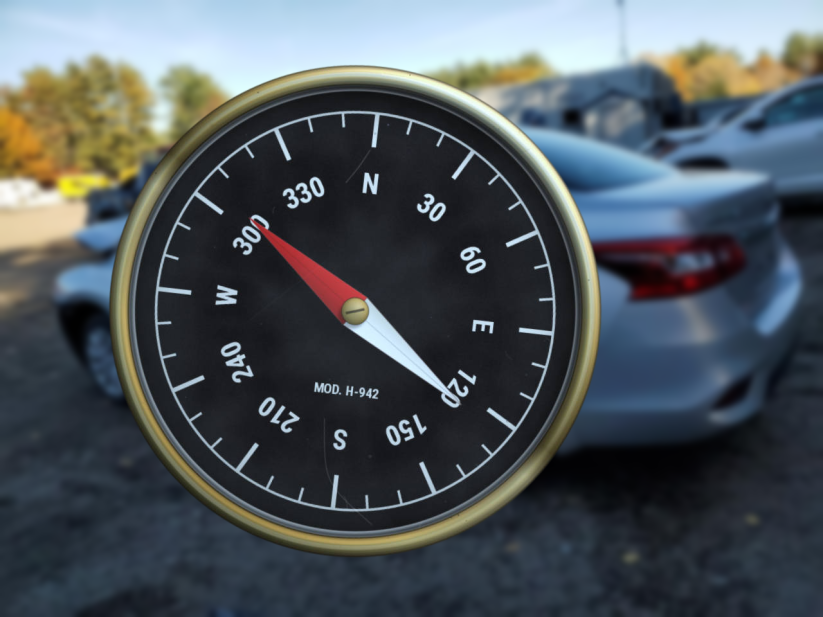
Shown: ° 305
